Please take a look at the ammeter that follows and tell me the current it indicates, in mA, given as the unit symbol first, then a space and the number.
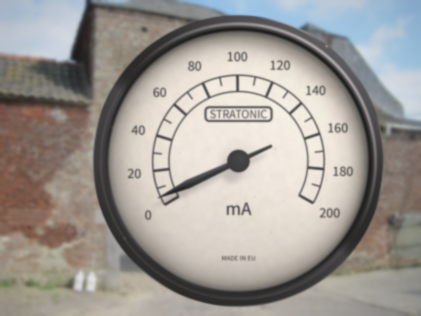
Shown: mA 5
